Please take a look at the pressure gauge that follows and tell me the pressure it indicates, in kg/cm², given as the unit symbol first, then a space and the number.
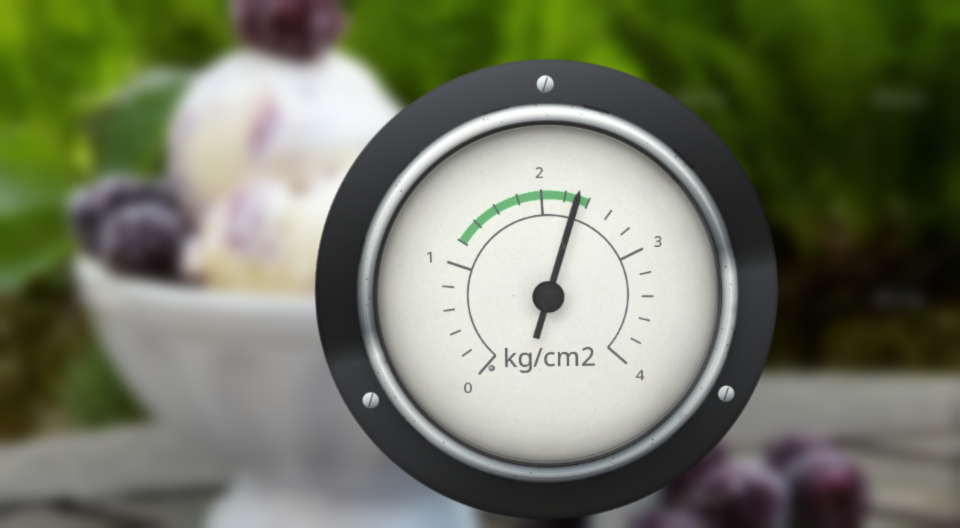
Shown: kg/cm² 2.3
